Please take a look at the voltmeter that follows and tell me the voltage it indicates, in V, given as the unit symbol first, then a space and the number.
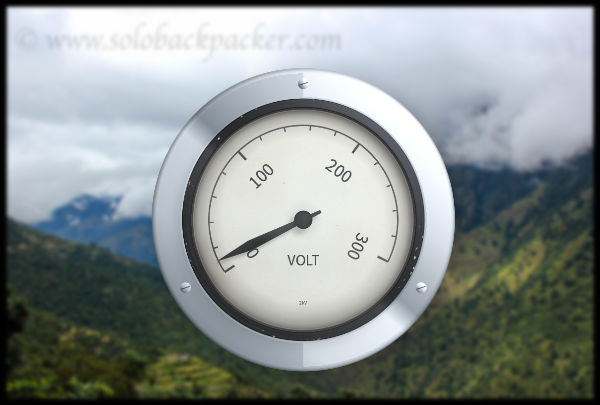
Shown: V 10
